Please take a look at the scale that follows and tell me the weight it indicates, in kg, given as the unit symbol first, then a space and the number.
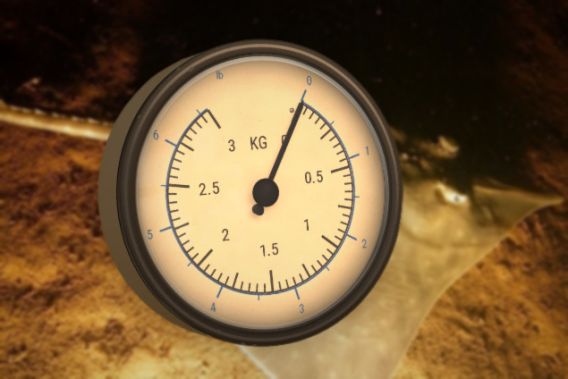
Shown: kg 0
